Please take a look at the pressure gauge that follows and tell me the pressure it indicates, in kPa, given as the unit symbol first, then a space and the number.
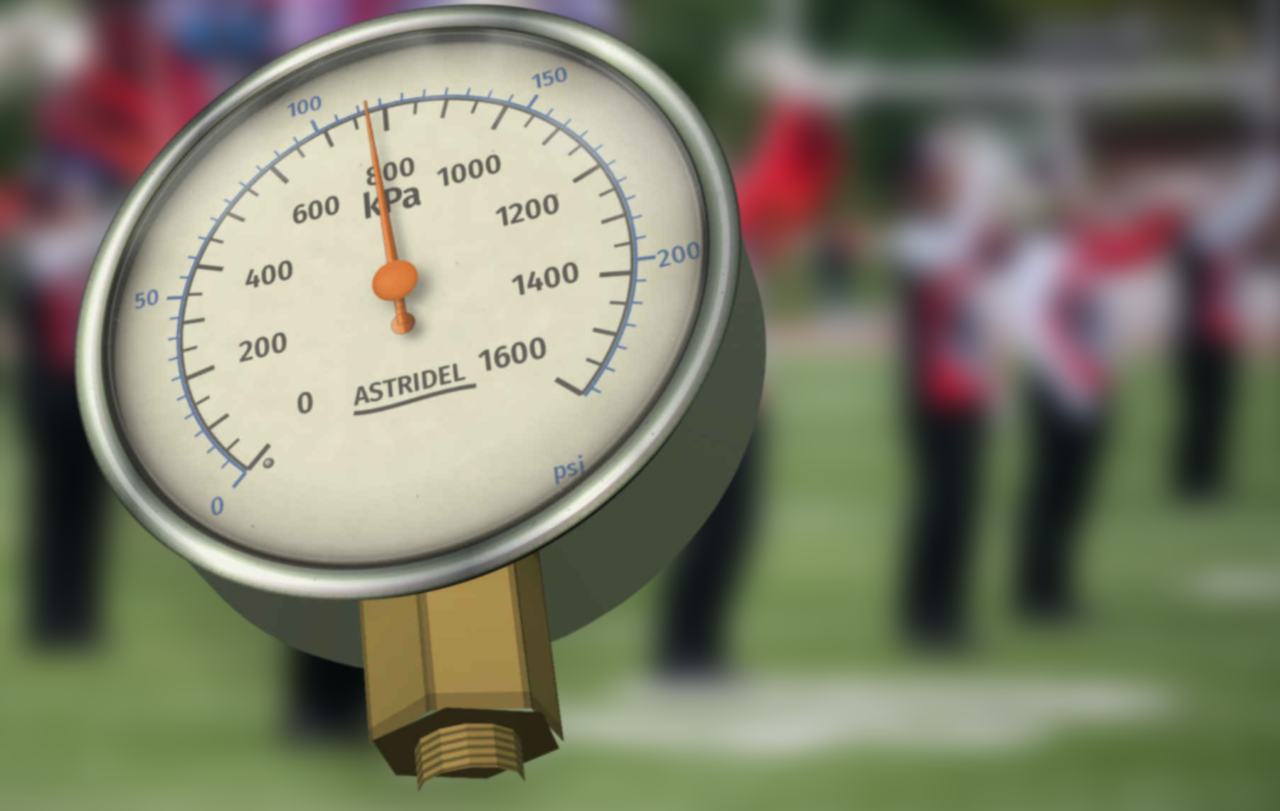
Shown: kPa 775
